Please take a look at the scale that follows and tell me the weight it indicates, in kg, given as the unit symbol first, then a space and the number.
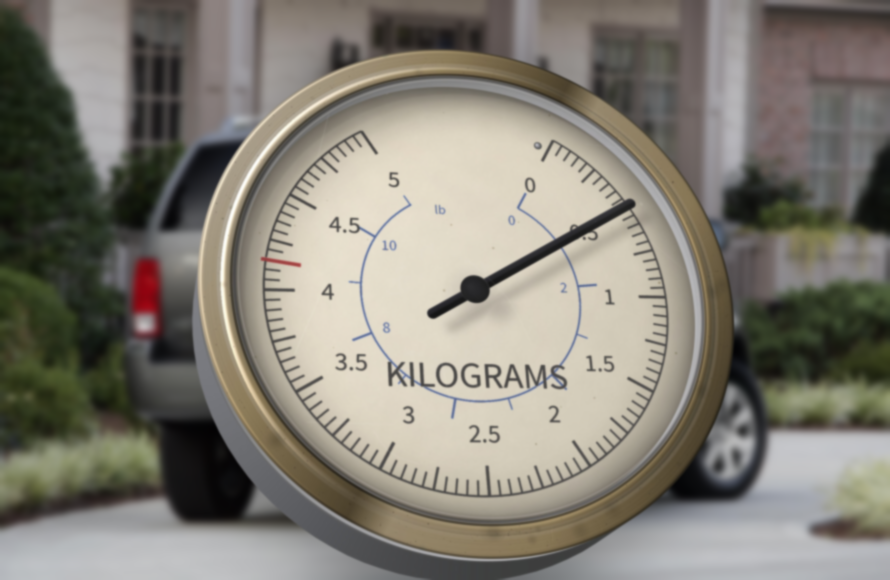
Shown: kg 0.5
